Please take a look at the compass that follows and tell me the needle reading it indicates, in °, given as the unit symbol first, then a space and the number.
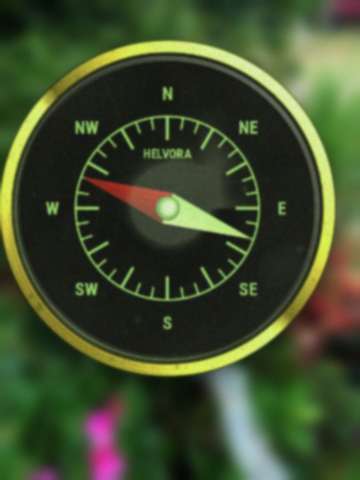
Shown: ° 290
